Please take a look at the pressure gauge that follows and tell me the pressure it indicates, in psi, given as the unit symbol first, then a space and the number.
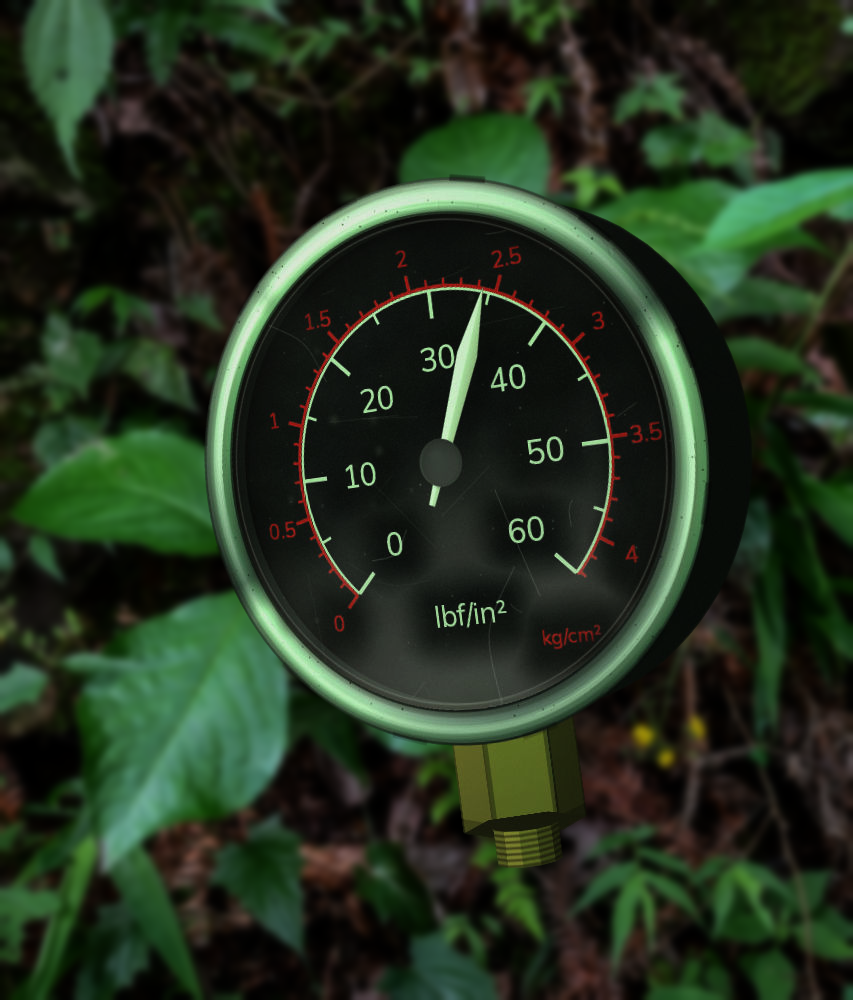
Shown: psi 35
